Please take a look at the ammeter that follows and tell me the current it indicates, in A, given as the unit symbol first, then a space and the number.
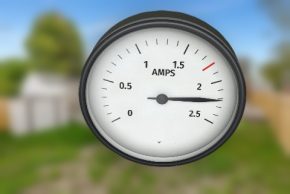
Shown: A 2.2
